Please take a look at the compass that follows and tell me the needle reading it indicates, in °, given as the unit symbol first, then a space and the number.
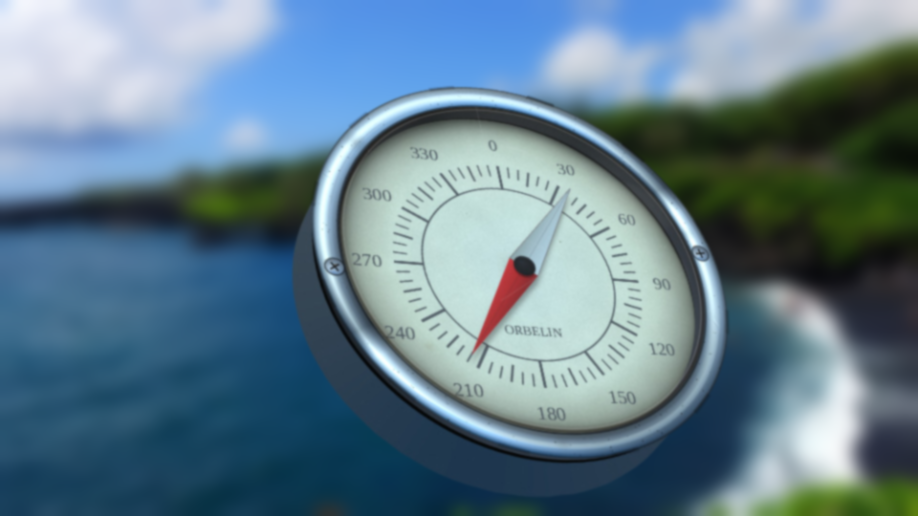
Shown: ° 215
